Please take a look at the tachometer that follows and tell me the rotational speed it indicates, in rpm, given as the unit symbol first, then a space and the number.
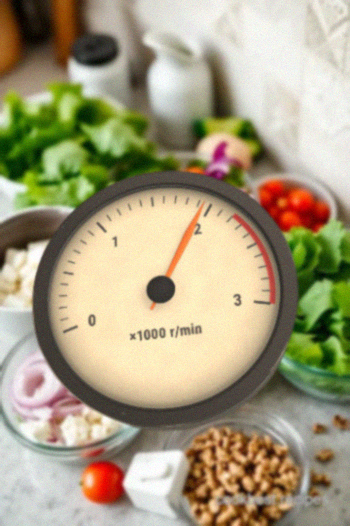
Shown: rpm 1950
